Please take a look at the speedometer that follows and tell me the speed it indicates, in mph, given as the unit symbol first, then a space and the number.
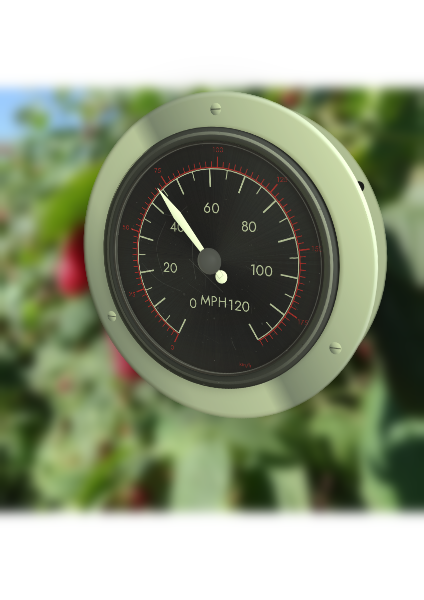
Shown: mph 45
